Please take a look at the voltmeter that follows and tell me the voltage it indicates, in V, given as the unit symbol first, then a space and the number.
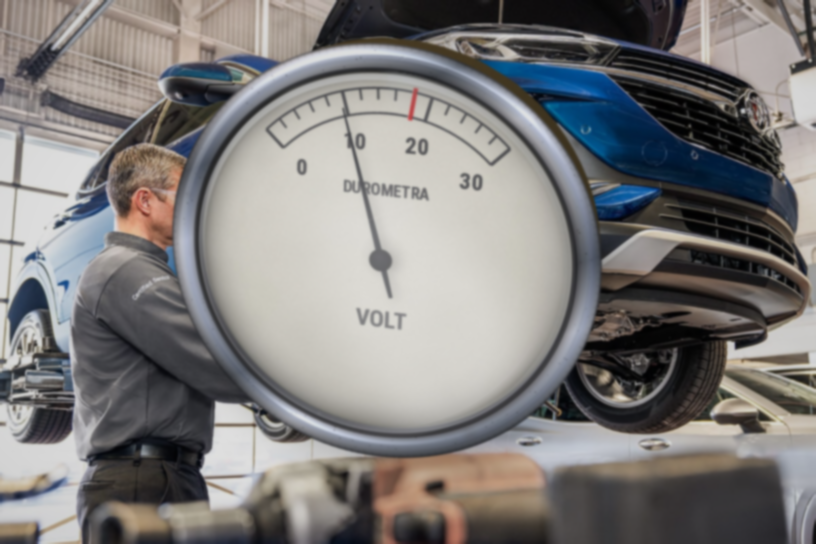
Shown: V 10
